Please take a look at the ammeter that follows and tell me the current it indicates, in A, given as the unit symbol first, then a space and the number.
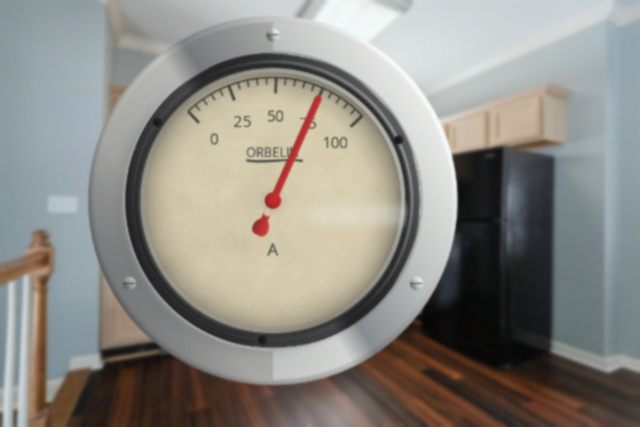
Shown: A 75
